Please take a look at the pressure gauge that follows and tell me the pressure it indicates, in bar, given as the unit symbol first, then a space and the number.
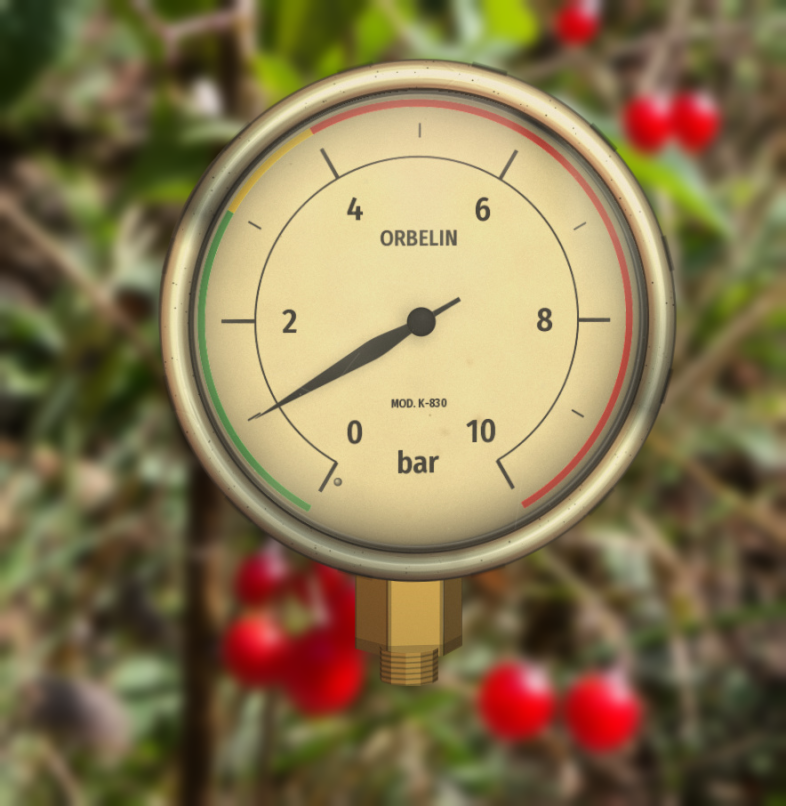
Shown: bar 1
